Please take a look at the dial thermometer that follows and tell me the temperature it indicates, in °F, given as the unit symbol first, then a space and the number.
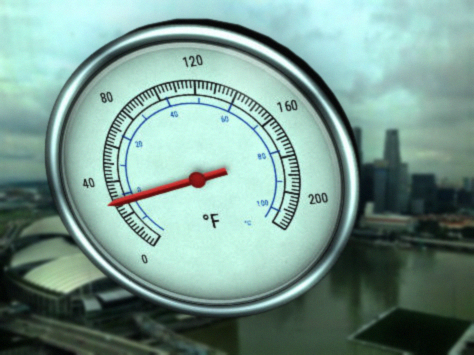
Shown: °F 30
